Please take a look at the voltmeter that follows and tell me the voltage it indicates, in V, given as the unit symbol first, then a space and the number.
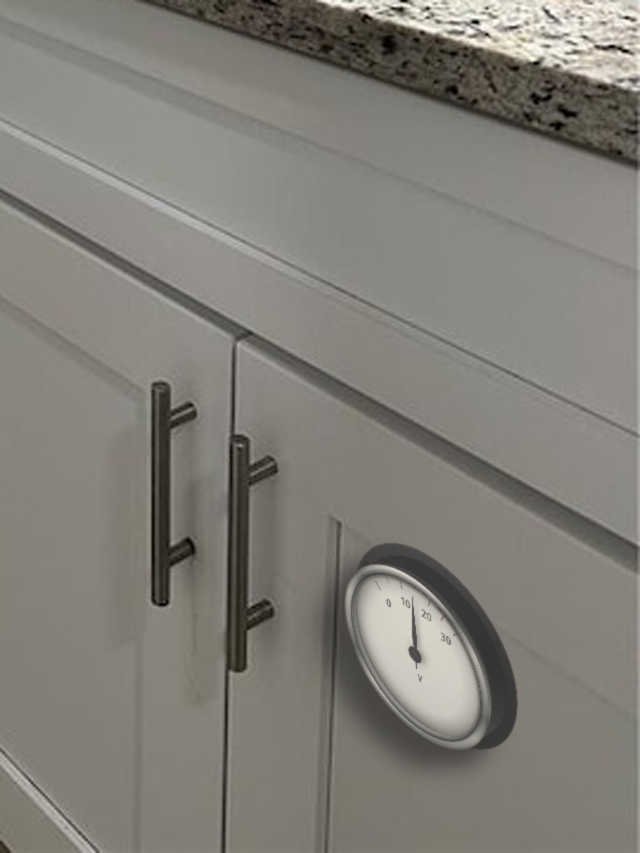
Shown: V 15
